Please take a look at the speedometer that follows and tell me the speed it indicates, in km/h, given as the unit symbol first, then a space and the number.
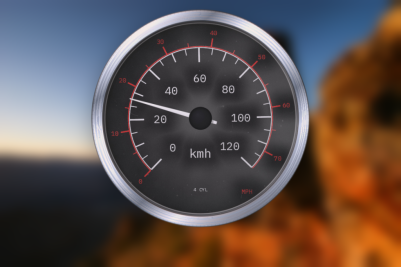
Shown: km/h 27.5
